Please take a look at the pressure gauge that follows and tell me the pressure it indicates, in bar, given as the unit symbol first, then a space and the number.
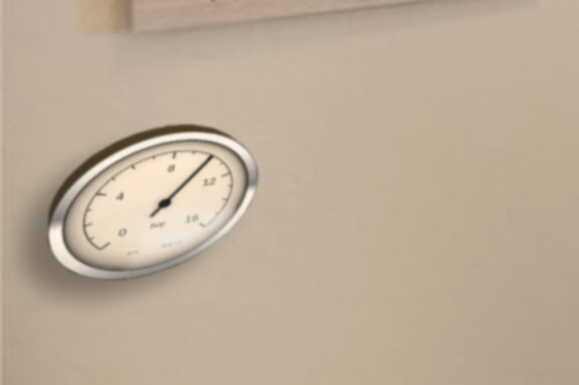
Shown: bar 10
